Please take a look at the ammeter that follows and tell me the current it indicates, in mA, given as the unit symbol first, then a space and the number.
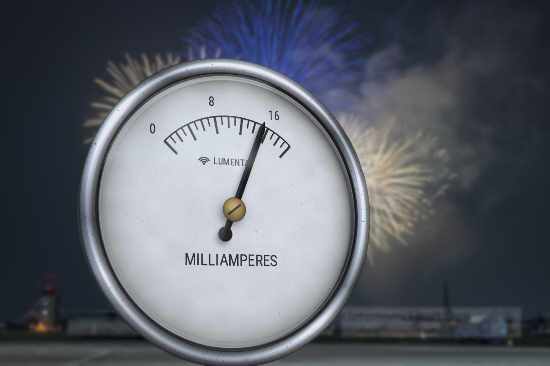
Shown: mA 15
